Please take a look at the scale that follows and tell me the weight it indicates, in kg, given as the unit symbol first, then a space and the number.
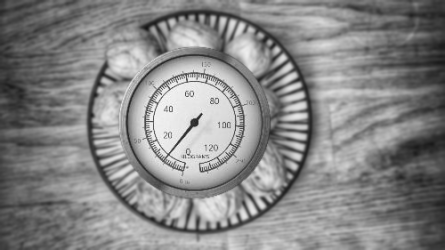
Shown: kg 10
